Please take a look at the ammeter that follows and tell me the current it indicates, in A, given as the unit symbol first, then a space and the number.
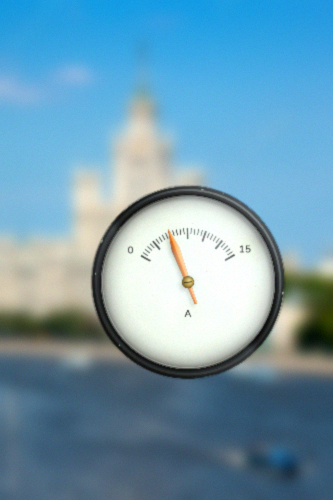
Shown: A 5
